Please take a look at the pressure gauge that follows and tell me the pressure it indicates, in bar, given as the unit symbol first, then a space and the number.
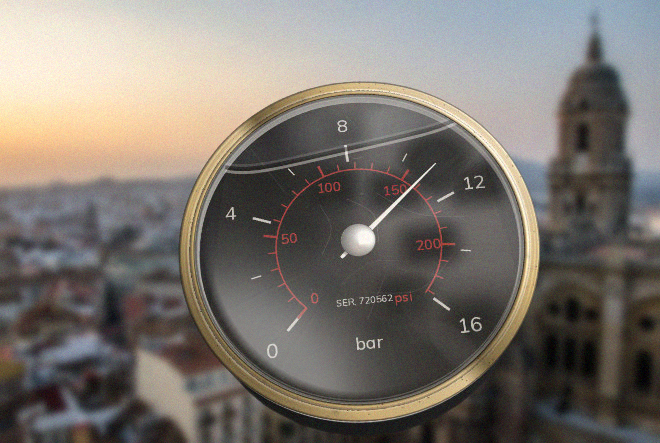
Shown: bar 11
